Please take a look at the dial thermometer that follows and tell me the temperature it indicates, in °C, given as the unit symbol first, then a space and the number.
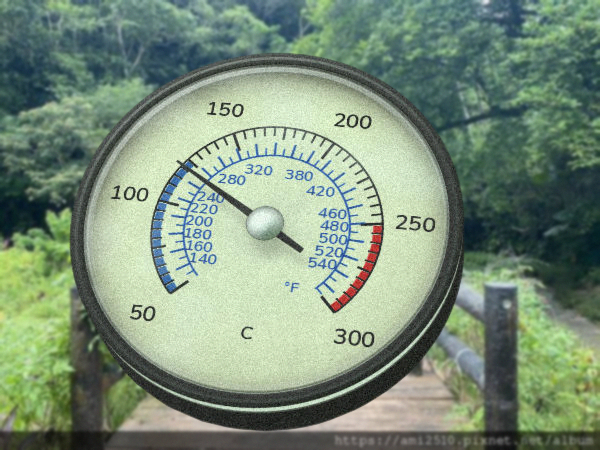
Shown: °C 120
